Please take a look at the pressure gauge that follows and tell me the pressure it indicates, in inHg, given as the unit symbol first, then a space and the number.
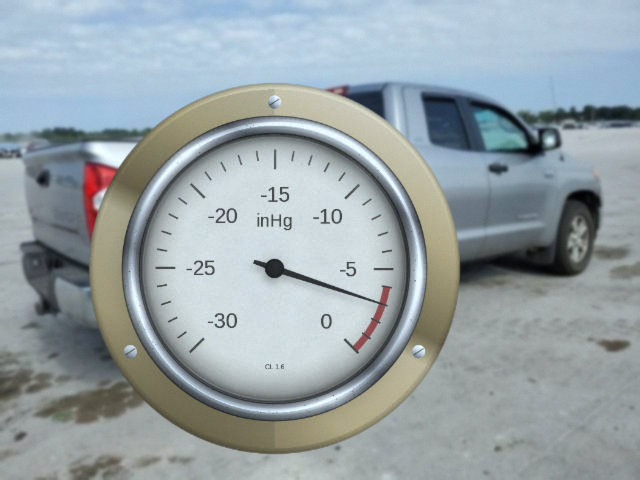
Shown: inHg -3
